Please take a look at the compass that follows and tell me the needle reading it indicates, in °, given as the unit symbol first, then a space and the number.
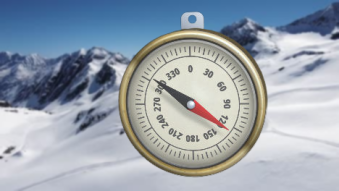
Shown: ° 125
